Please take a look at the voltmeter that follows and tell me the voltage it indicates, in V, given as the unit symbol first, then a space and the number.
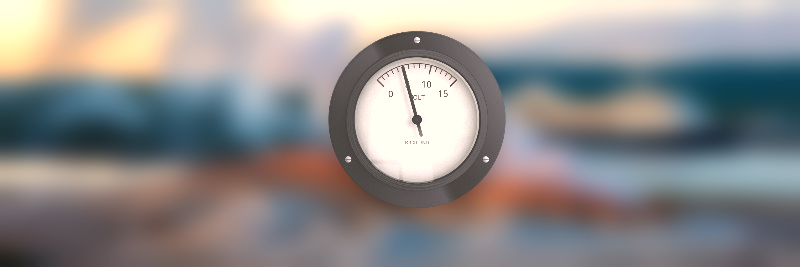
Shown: V 5
